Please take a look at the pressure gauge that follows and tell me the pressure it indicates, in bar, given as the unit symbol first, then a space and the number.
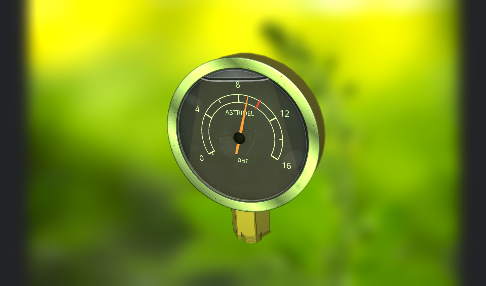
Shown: bar 9
